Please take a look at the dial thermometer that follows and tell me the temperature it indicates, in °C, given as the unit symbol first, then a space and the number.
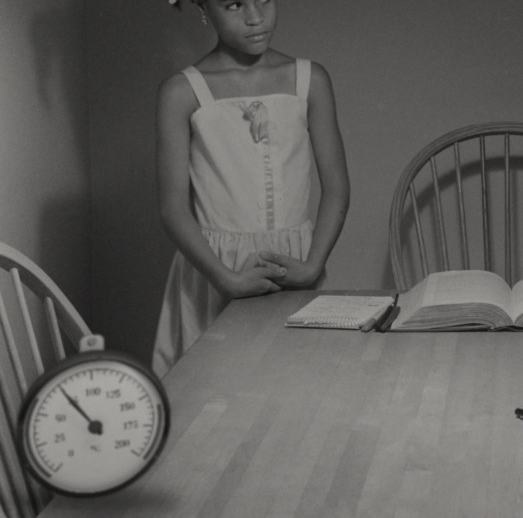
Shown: °C 75
